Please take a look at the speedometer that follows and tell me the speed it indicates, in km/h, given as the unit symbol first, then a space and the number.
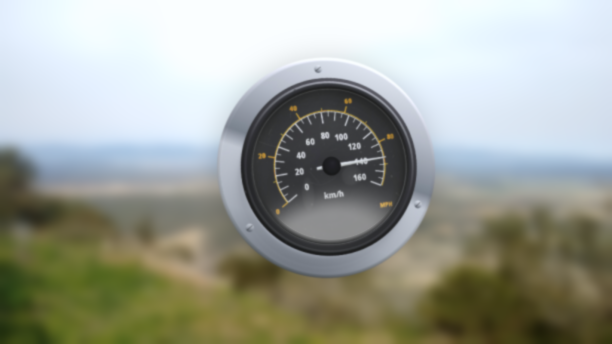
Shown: km/h 140
